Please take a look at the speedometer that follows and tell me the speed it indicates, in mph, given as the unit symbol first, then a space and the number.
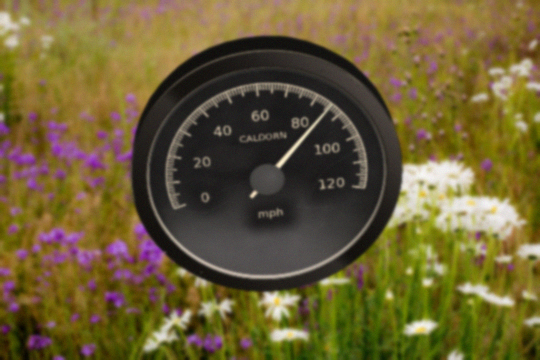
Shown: mph 85
